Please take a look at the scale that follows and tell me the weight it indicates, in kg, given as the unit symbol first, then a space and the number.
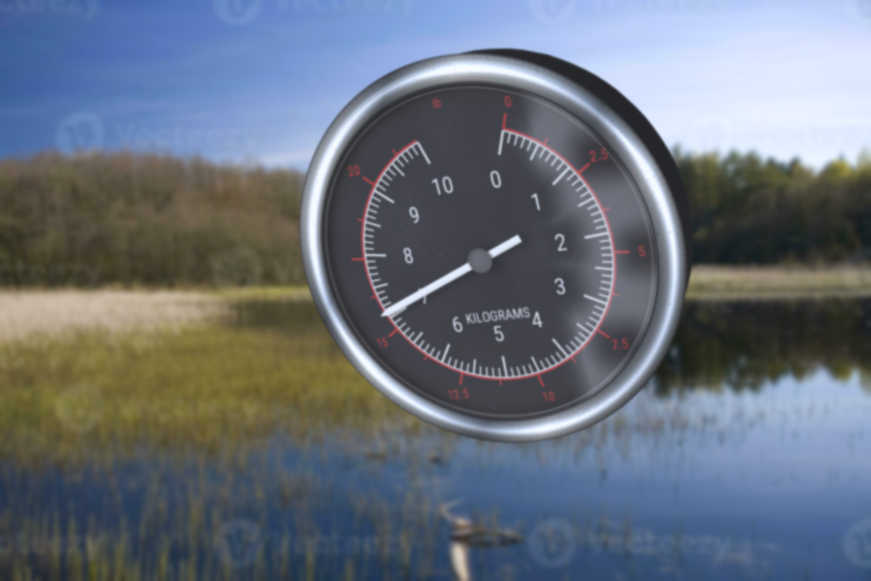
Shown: kg 7.1
